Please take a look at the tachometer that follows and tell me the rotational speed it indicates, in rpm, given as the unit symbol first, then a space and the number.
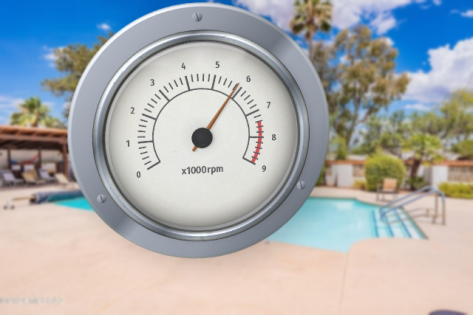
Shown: rpm 5800
